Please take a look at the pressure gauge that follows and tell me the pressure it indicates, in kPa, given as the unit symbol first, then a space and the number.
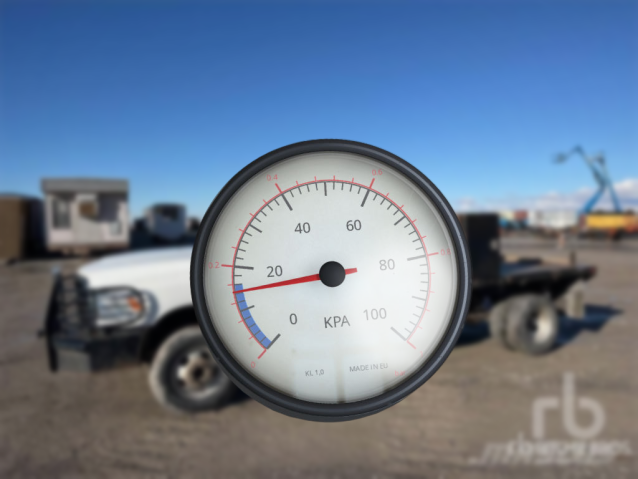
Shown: kPa 14
